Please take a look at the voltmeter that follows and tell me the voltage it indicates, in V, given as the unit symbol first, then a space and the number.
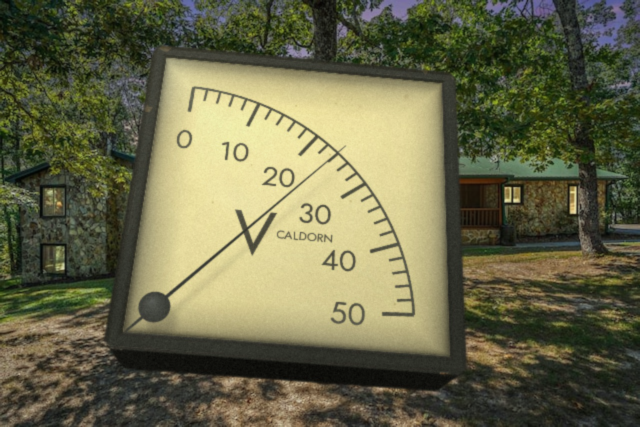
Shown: V 24
